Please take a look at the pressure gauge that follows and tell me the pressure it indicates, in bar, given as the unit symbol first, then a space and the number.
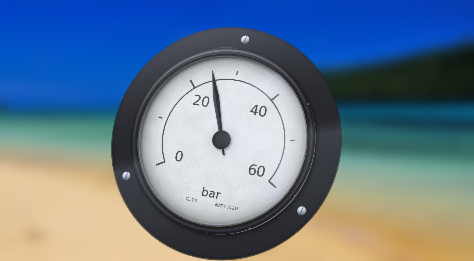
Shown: bar 25
